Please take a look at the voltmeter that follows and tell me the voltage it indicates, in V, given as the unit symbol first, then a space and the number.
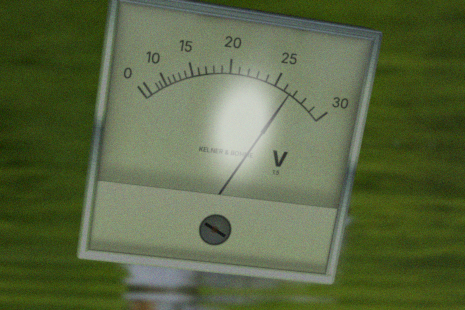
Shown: V 26.5
